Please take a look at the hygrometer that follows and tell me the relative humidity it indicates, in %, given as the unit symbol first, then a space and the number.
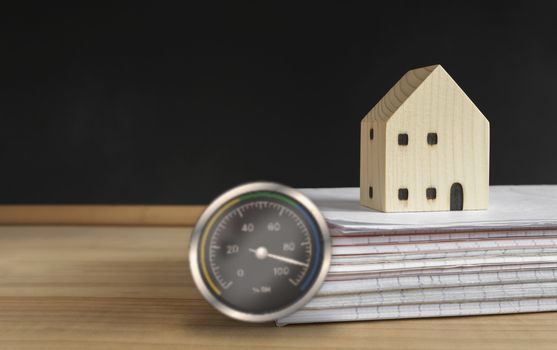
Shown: % 90
